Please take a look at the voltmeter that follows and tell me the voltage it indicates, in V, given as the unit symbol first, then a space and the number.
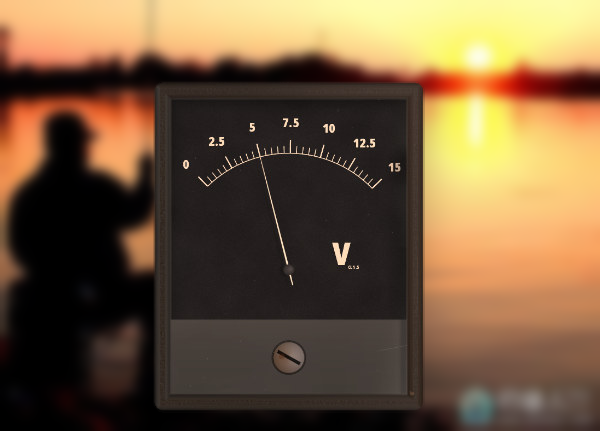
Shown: V 5
